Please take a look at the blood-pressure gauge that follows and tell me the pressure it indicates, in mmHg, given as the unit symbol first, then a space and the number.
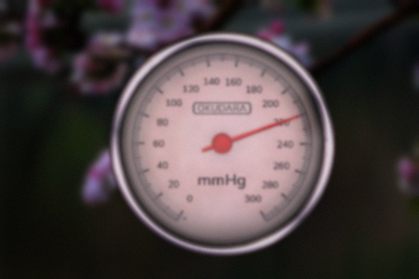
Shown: mmHg 220
